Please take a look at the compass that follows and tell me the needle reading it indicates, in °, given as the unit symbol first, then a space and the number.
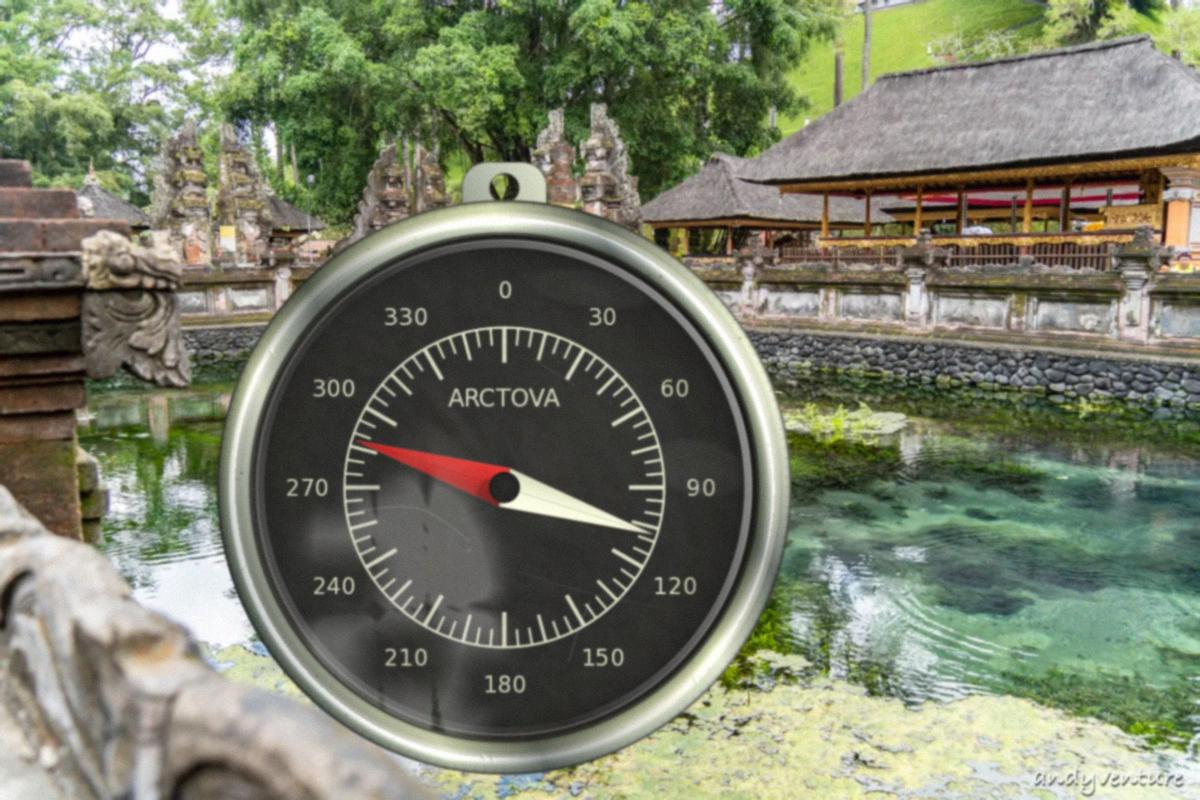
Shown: ° 287.5
